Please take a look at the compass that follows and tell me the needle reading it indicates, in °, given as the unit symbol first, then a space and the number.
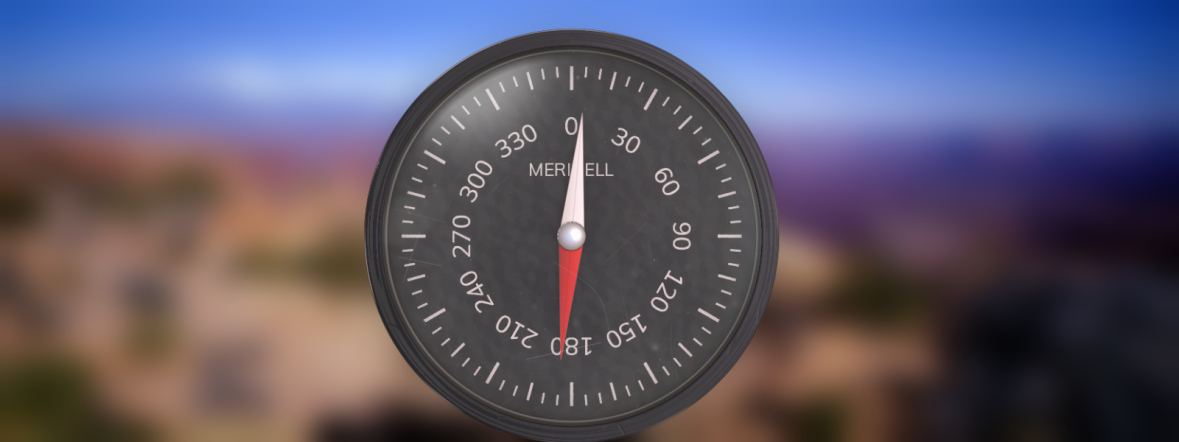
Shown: ° 185
